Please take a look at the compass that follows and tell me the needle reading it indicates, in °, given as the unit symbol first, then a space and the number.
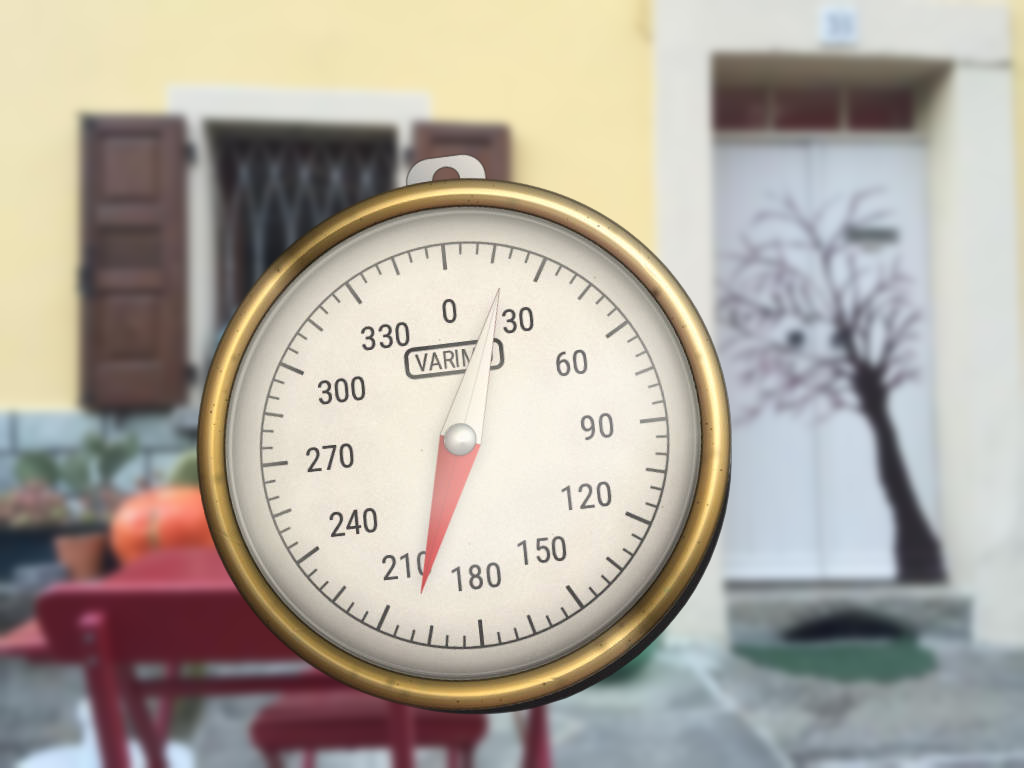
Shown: ° 200
